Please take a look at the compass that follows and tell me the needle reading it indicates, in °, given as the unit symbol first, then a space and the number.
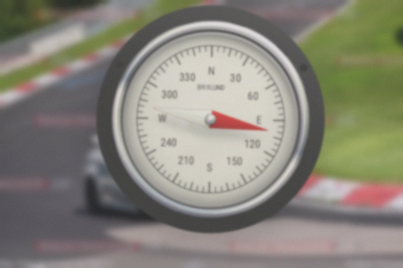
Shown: ° 100
